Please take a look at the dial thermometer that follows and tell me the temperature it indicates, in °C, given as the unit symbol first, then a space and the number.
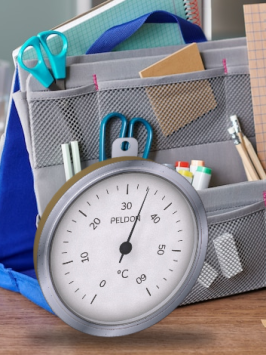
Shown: °C 34
